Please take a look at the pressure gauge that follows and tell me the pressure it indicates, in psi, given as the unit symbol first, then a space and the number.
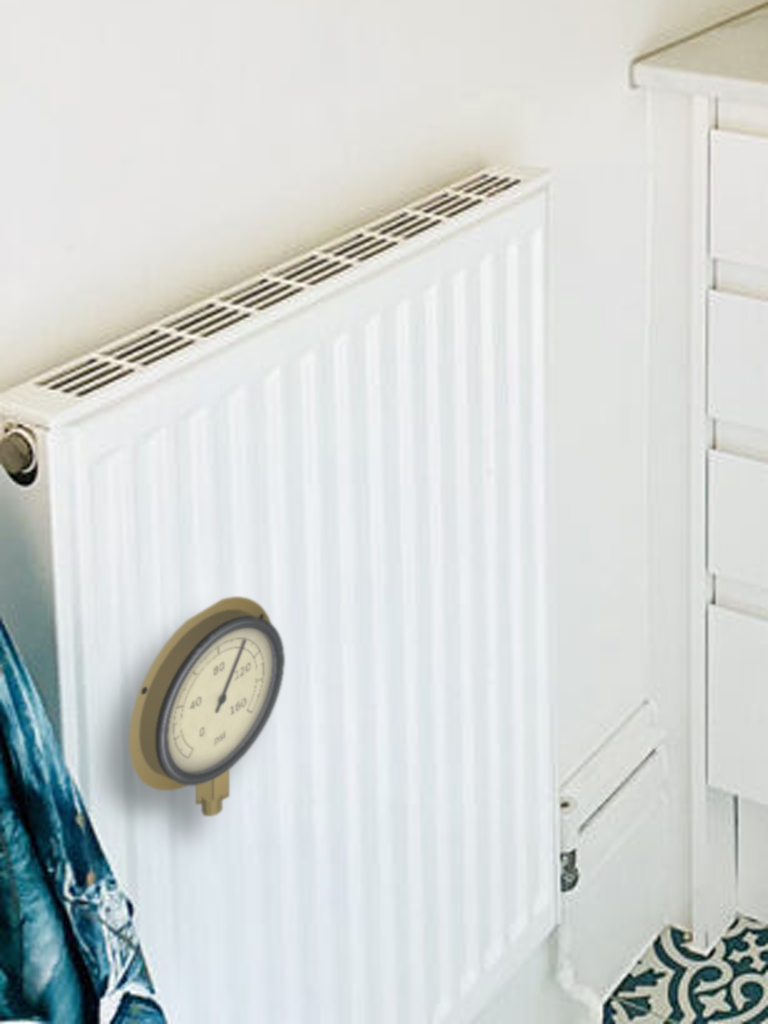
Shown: psi 100
